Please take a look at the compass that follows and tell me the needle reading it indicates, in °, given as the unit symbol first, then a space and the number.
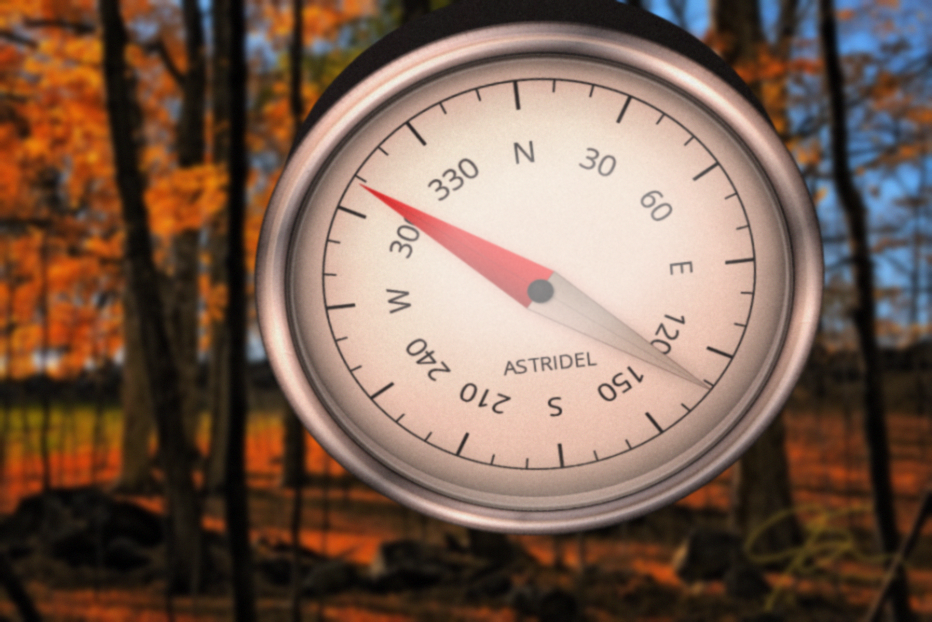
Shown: ° 310
